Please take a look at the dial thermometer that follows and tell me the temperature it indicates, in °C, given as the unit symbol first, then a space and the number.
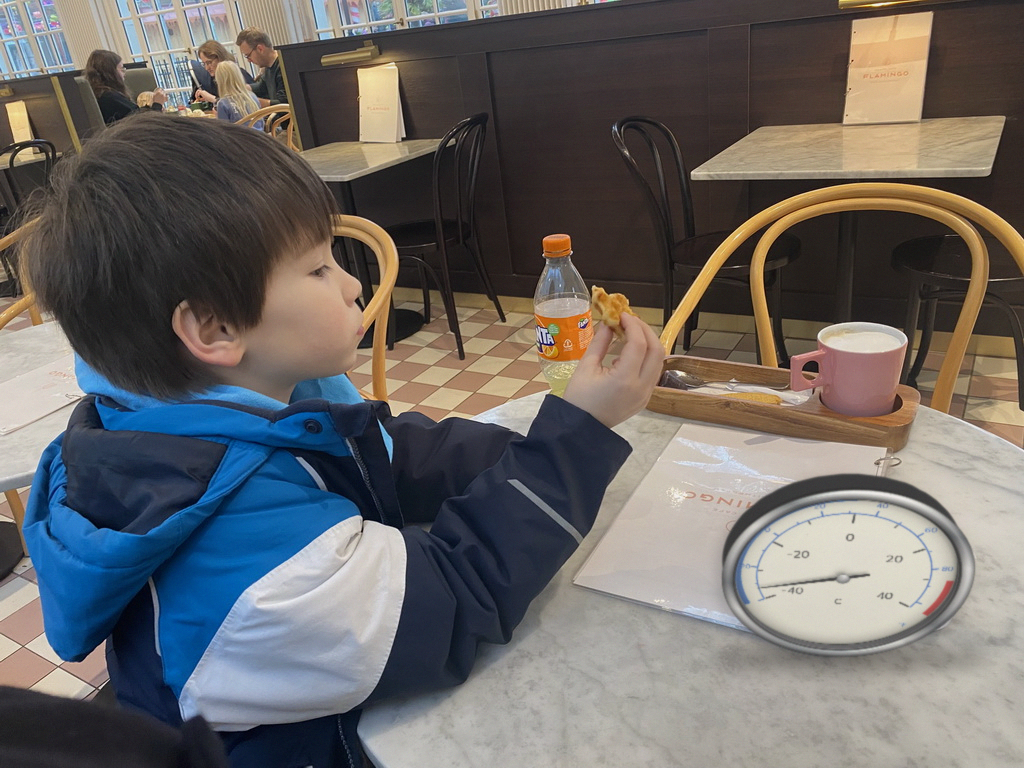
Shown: °C -35
